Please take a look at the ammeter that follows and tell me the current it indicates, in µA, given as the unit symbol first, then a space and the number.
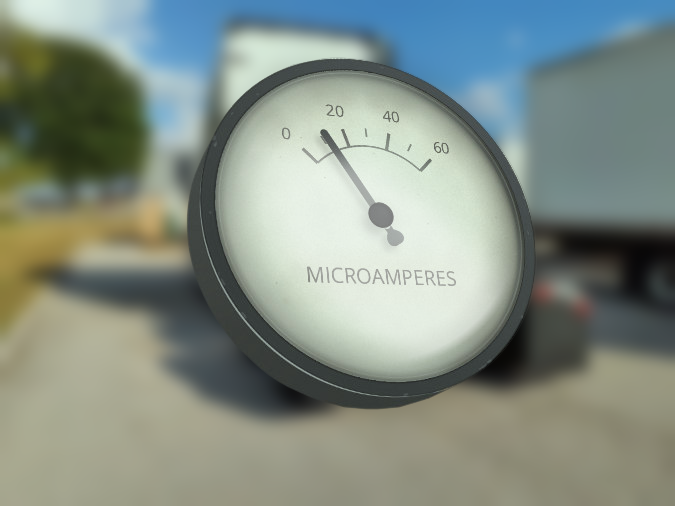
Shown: µA 10
